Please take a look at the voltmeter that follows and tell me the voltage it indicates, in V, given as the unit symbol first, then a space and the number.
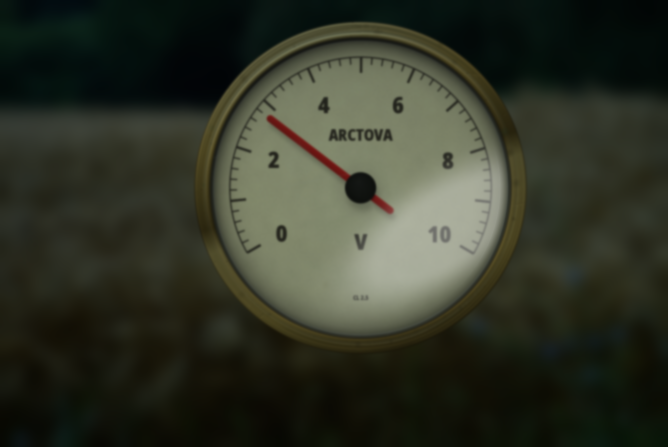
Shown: V 2.8
